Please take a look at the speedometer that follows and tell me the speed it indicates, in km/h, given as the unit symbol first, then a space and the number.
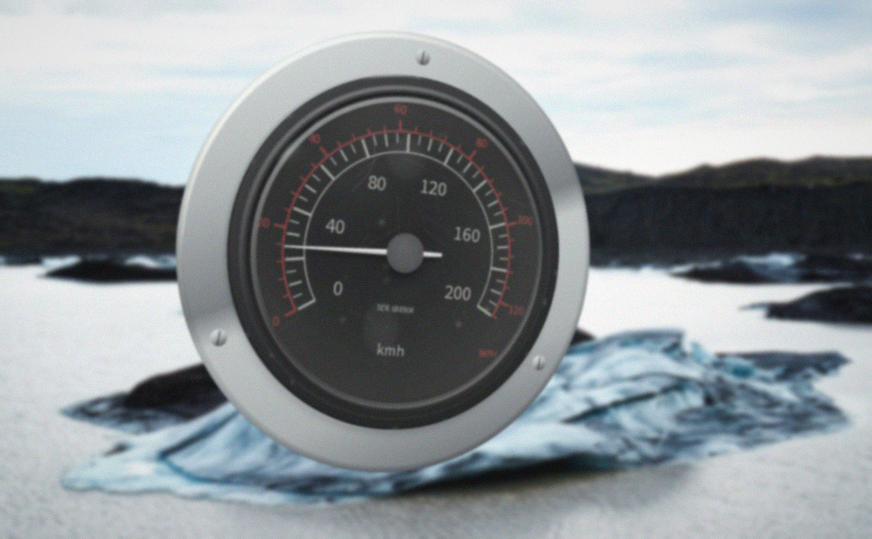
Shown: km/h 25
